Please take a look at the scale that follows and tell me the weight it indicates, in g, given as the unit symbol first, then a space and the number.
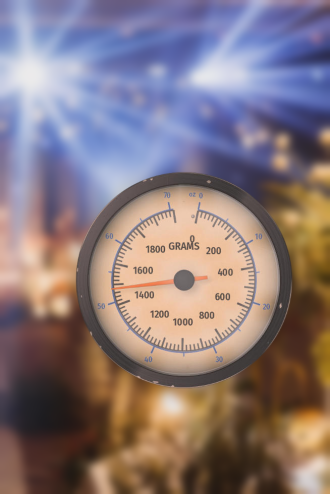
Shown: g 1480
